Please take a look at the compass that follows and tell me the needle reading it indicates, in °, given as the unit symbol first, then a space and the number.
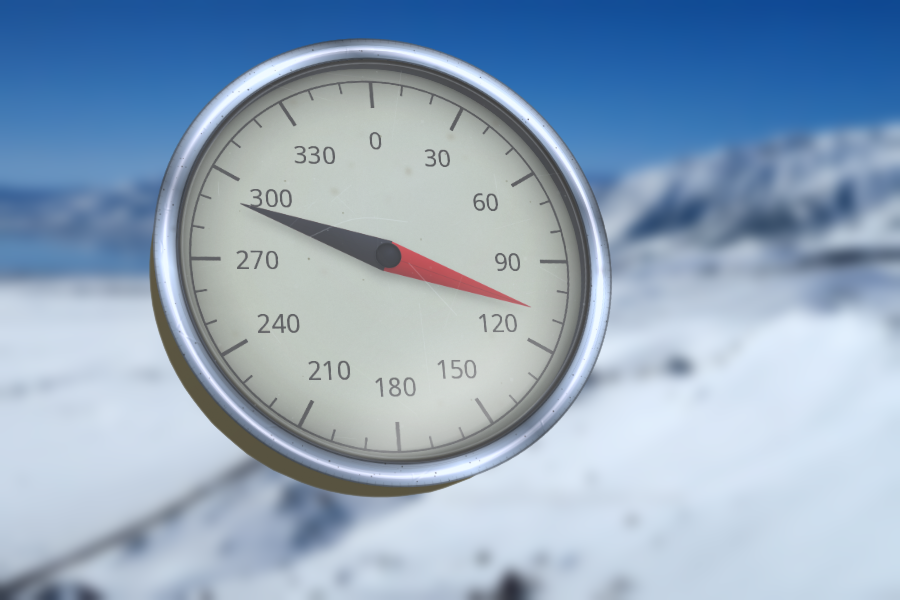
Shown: ° 110
